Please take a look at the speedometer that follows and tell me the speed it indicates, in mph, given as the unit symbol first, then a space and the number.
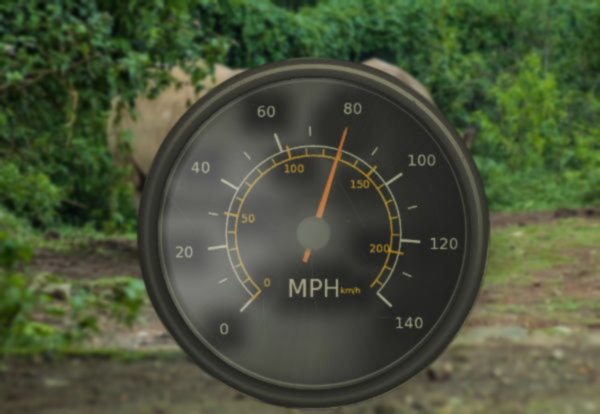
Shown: mph 80
